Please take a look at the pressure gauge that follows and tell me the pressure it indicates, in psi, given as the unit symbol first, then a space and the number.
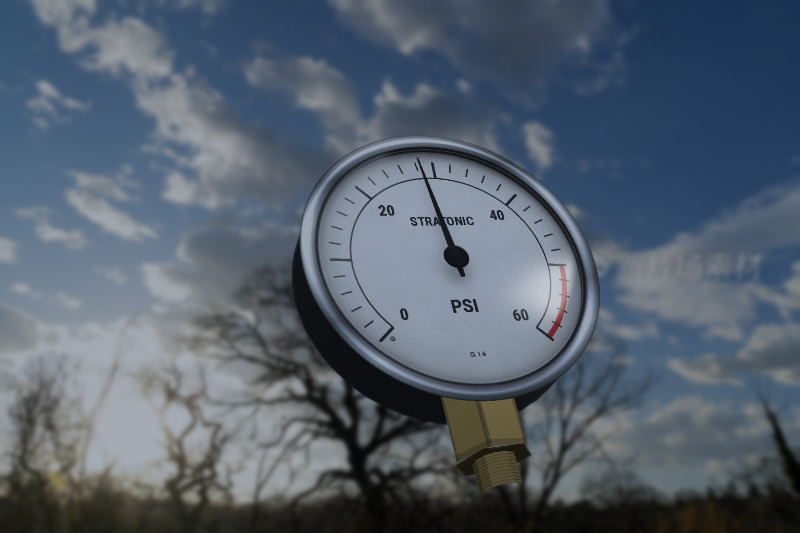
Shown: psi 28
